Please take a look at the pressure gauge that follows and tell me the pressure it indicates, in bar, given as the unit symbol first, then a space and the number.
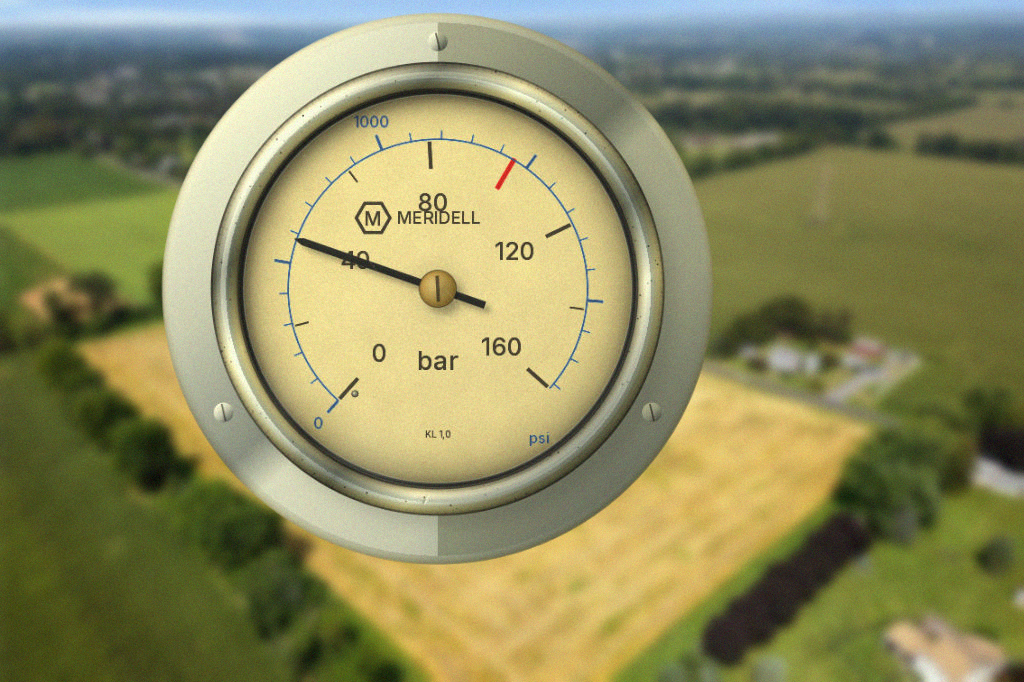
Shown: bar 40
